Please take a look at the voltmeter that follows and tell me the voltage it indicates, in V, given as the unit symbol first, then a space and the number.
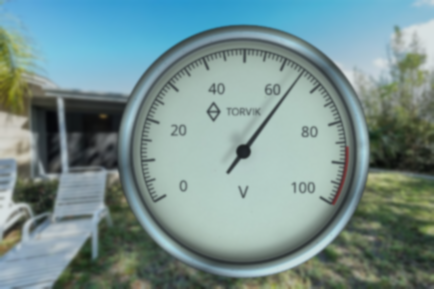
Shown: V 65
